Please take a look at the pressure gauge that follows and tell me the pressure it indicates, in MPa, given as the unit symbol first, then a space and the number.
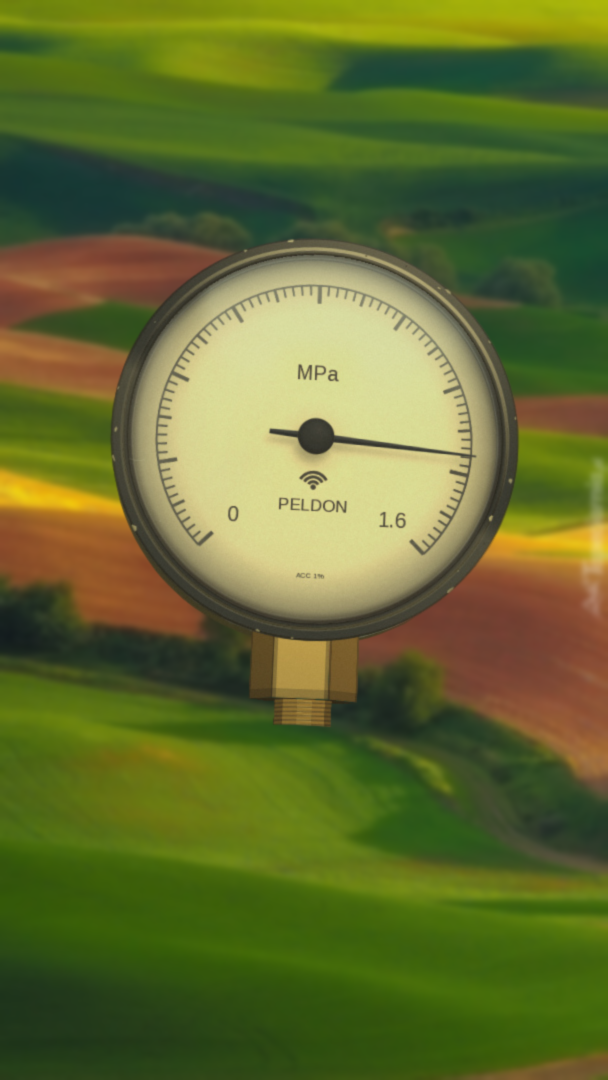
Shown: MPa 1.36
